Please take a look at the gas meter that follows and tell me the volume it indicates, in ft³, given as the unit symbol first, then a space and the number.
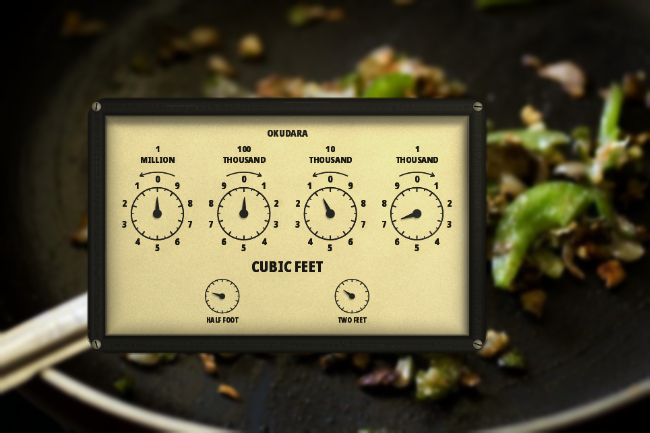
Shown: ft³ 700
